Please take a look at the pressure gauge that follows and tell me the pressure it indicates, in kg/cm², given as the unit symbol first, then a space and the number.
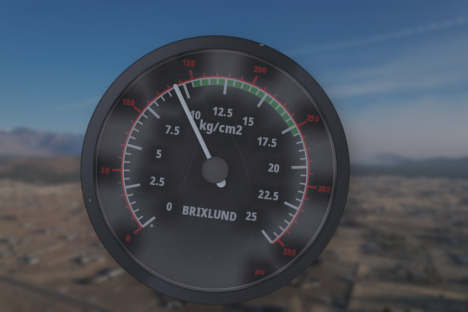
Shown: kg/cm² 9.5
